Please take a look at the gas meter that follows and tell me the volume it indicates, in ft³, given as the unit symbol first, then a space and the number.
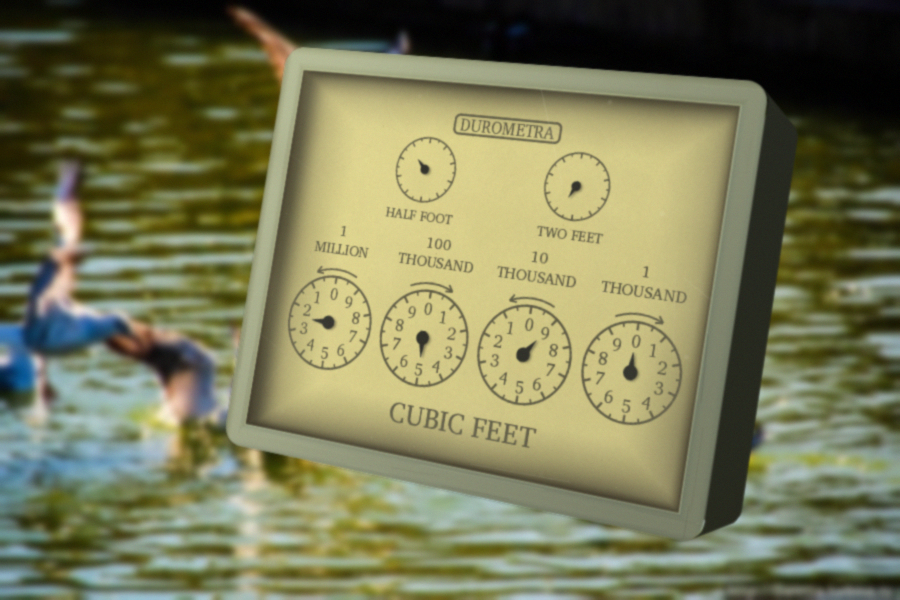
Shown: ft³ 249000
